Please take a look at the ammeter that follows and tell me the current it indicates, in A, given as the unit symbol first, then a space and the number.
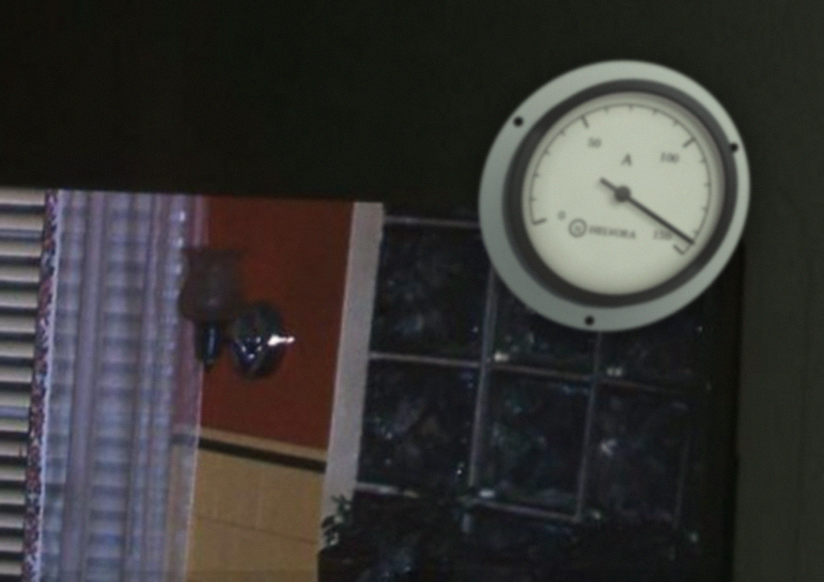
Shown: A 145
